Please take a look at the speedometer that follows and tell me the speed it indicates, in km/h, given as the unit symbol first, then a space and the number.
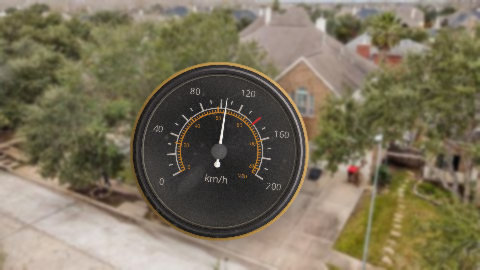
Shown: km/h 105
